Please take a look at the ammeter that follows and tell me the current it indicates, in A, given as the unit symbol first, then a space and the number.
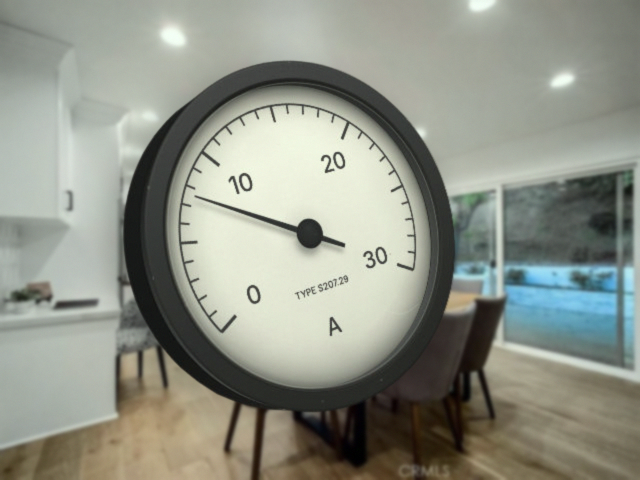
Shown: A 7.5
